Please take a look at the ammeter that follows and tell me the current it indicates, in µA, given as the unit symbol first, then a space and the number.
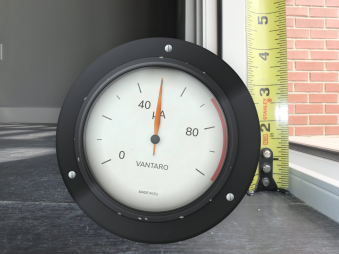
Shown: µA 50
